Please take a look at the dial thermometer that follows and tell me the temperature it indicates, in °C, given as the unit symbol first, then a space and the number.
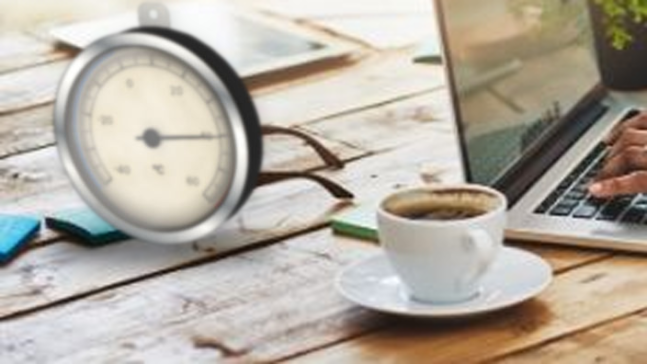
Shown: °C 40
